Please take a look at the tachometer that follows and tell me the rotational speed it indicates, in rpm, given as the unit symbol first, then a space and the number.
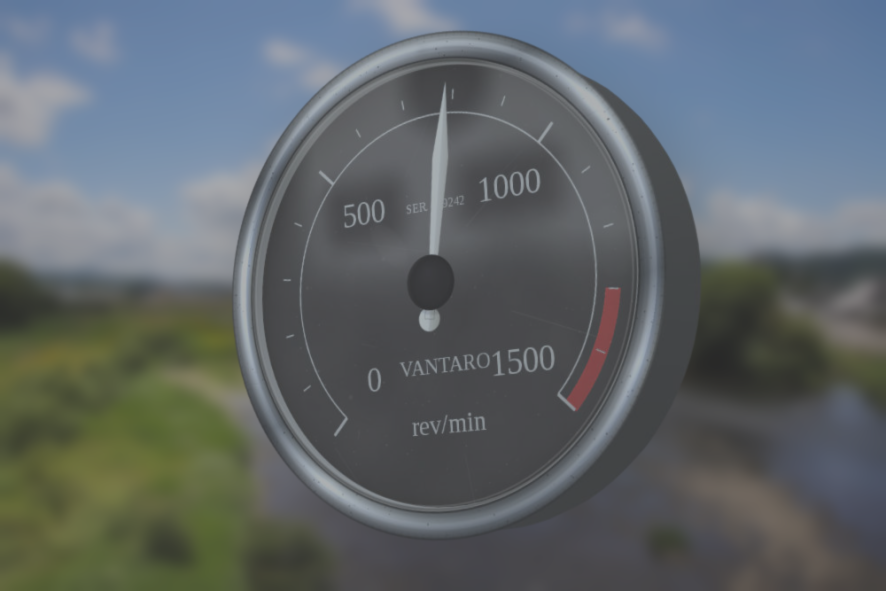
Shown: rpm 800
